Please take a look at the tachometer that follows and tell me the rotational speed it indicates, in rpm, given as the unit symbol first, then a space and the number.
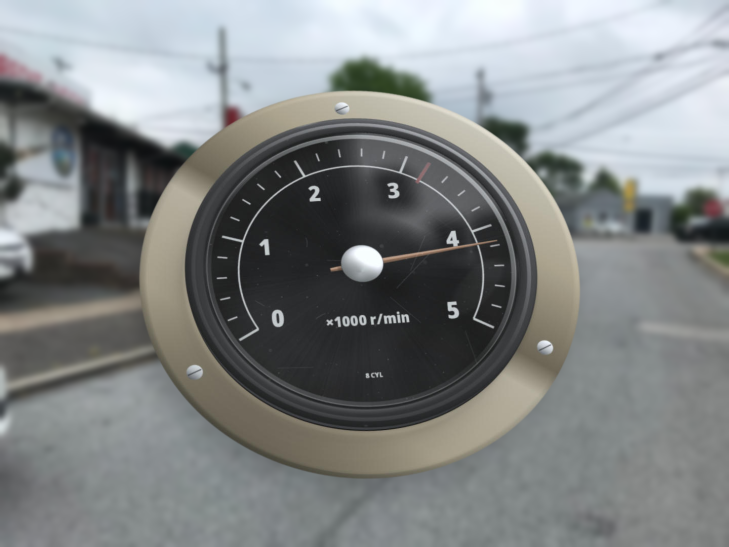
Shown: rpm 4200
